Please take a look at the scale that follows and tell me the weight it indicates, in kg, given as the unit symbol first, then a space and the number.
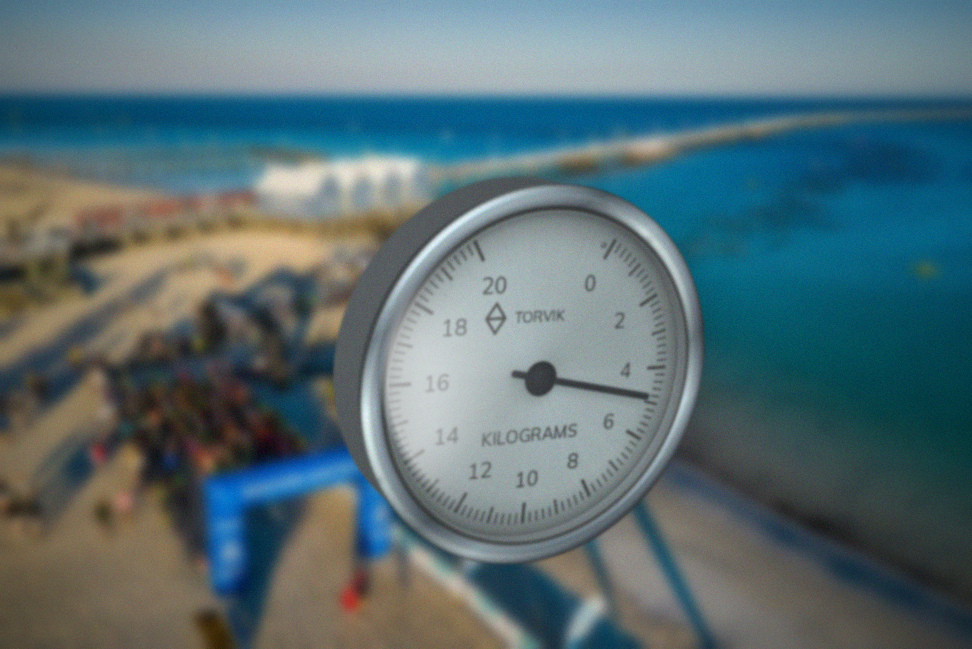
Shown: kg 4.8
